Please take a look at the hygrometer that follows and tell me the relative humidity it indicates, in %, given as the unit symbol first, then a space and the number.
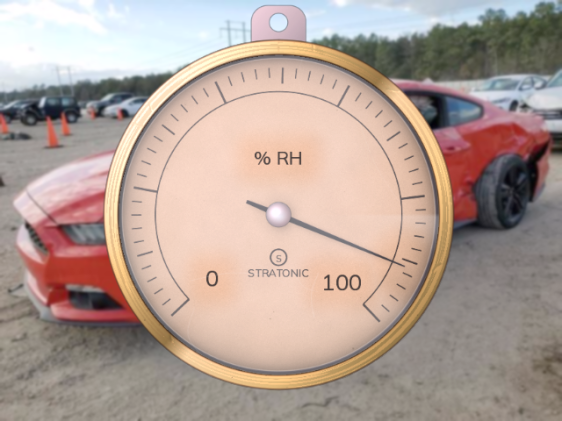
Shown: % 91
